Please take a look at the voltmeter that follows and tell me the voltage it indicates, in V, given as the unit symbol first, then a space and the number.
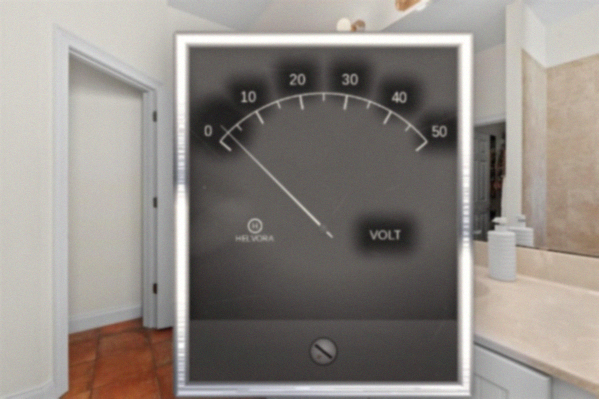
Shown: V 2.5
